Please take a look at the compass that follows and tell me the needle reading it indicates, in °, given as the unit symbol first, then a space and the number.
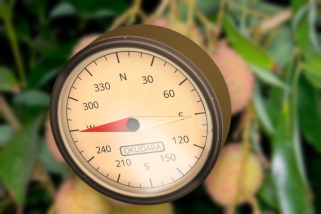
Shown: ° 270
